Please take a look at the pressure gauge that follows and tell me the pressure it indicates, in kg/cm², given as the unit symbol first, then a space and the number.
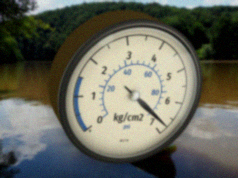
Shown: kg/cm² 6.75
